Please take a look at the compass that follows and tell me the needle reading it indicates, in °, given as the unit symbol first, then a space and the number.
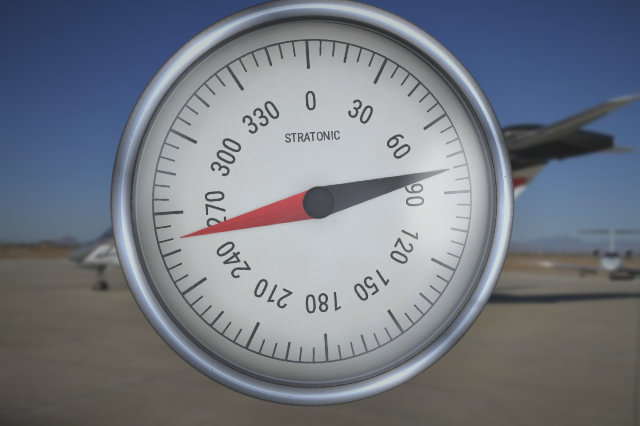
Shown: ° 260
